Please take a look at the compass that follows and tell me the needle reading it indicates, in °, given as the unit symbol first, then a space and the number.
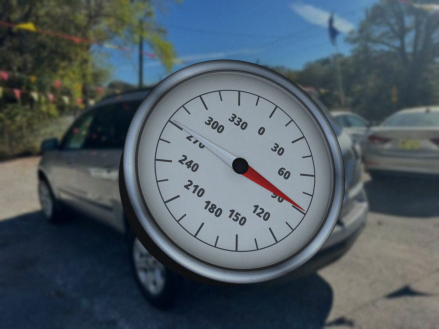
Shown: ° 90
